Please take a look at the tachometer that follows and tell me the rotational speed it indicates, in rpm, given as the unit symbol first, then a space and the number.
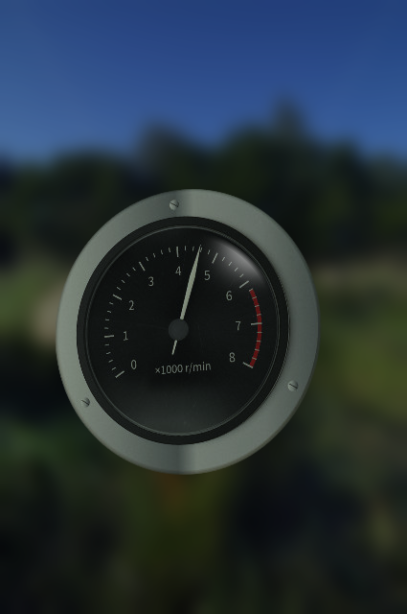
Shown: rpm 4600
